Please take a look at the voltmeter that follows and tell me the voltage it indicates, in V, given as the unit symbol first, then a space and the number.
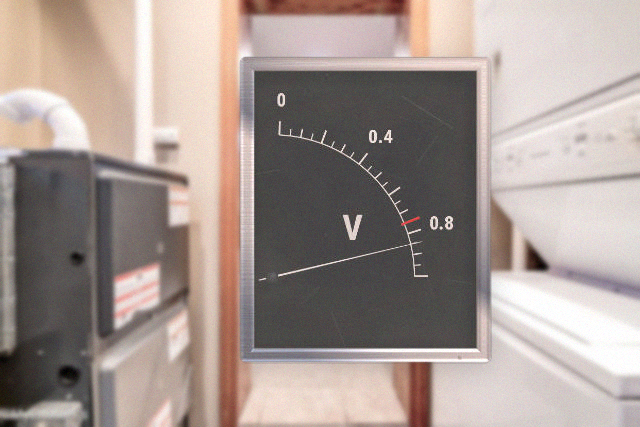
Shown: V 0.85
